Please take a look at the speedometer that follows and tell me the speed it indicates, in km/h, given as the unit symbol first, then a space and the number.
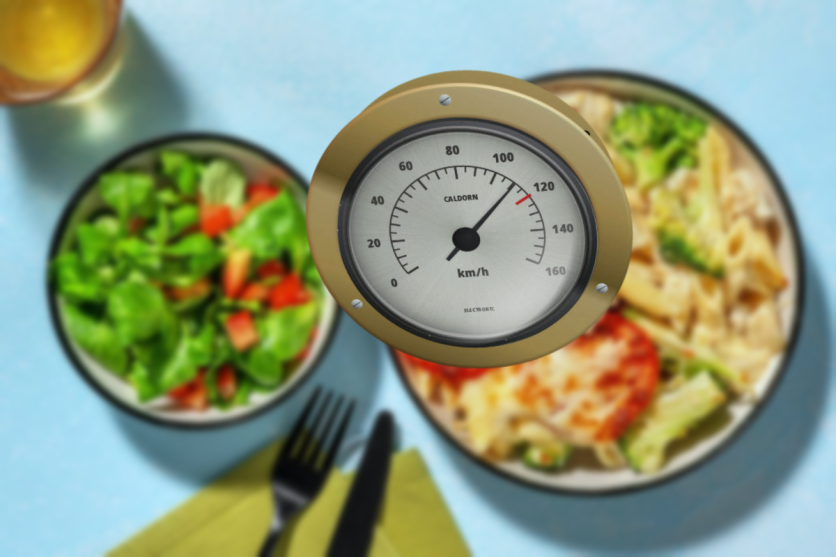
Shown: km/h 110
